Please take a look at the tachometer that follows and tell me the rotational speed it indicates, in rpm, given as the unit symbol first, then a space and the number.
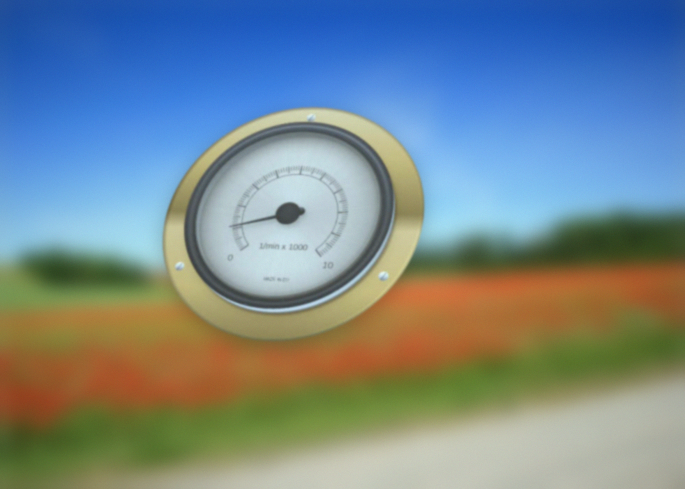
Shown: rpm 1000
